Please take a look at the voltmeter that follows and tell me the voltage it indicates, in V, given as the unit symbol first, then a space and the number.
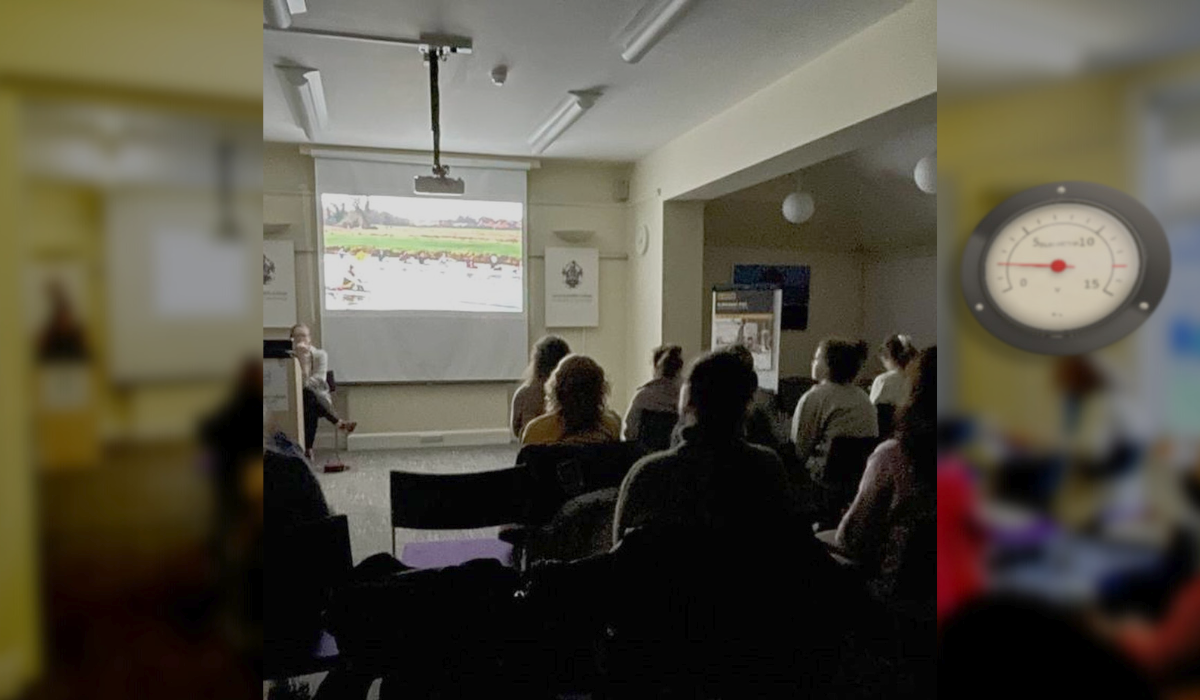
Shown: V 2
